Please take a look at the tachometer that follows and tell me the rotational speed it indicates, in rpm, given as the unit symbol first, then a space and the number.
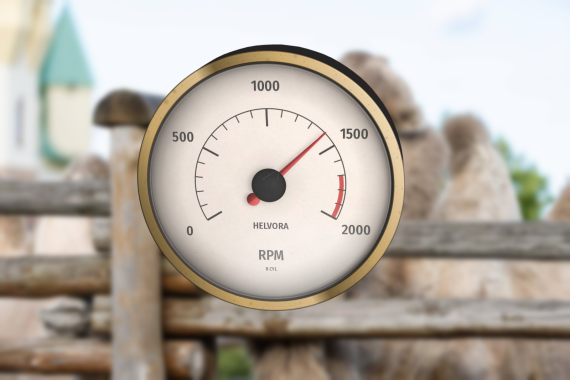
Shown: rpm 1400
